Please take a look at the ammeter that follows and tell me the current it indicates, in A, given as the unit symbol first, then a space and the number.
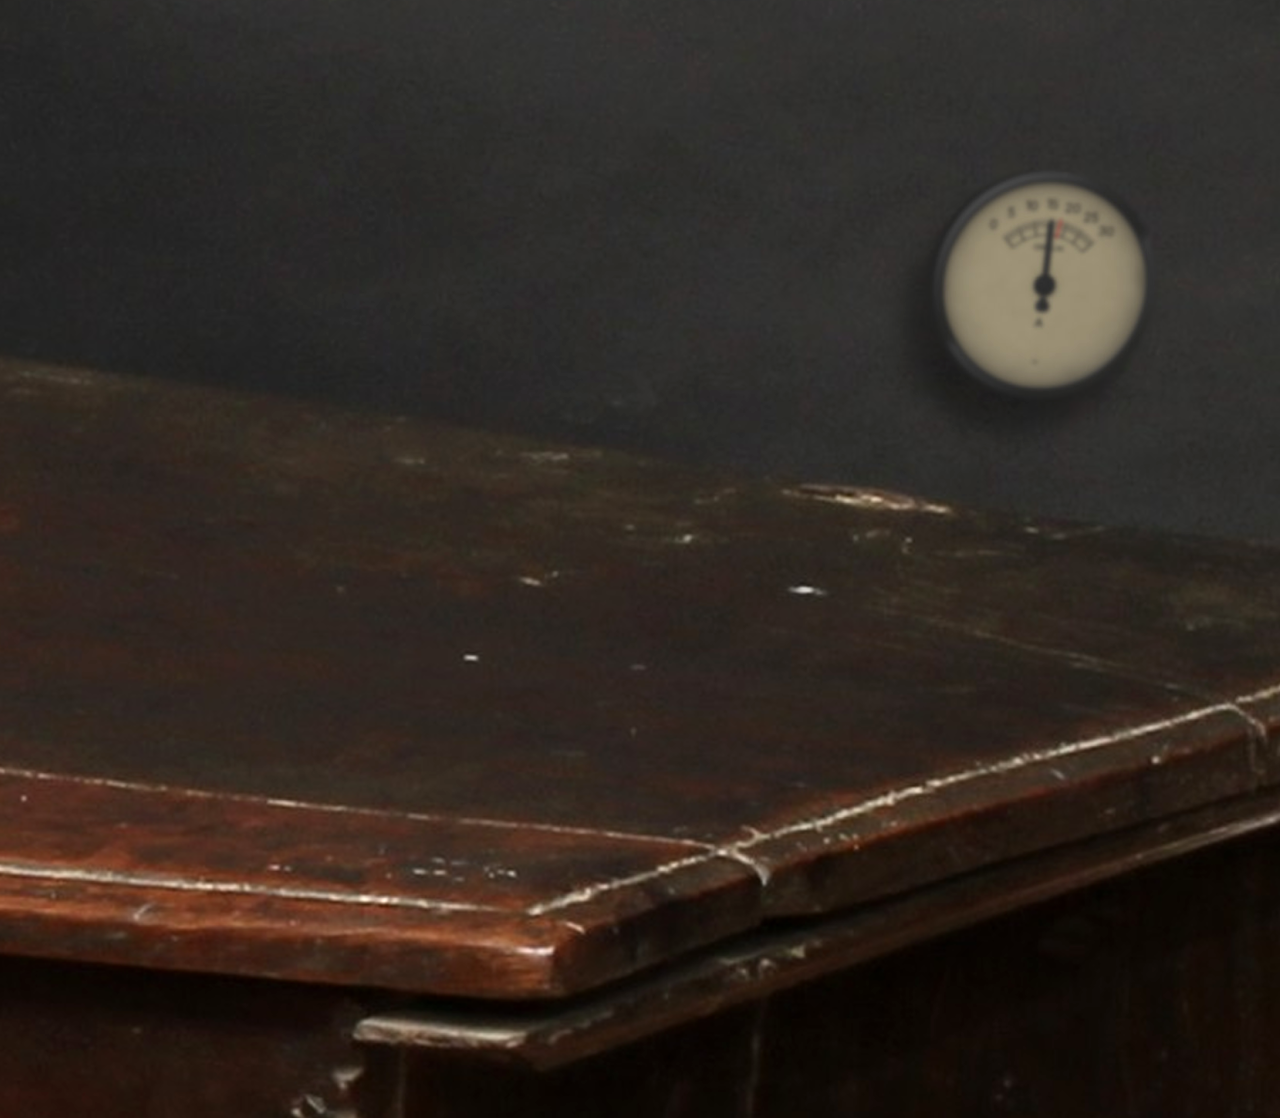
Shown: A 15
